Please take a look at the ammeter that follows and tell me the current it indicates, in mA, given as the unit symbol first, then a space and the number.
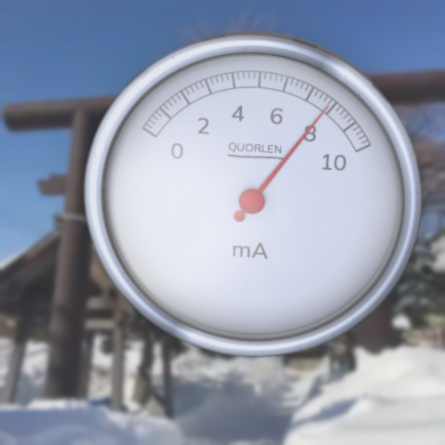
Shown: mA 7.8
